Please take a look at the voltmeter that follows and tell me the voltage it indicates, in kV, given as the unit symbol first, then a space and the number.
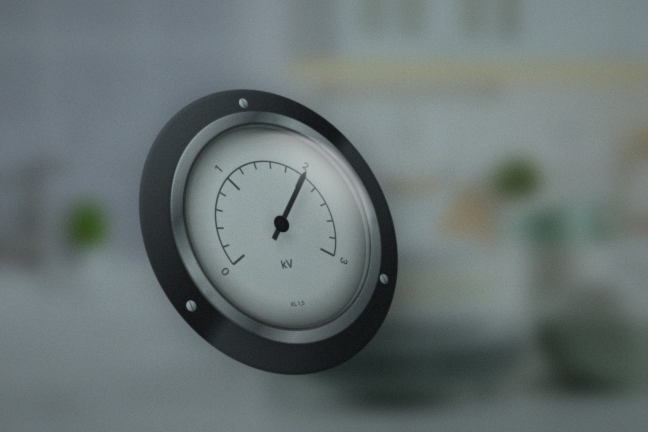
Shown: kV 2
